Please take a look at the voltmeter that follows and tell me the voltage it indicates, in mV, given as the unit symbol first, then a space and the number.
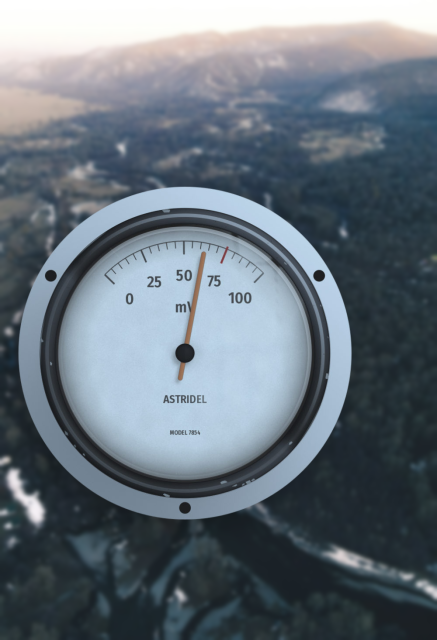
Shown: mV 62.5
